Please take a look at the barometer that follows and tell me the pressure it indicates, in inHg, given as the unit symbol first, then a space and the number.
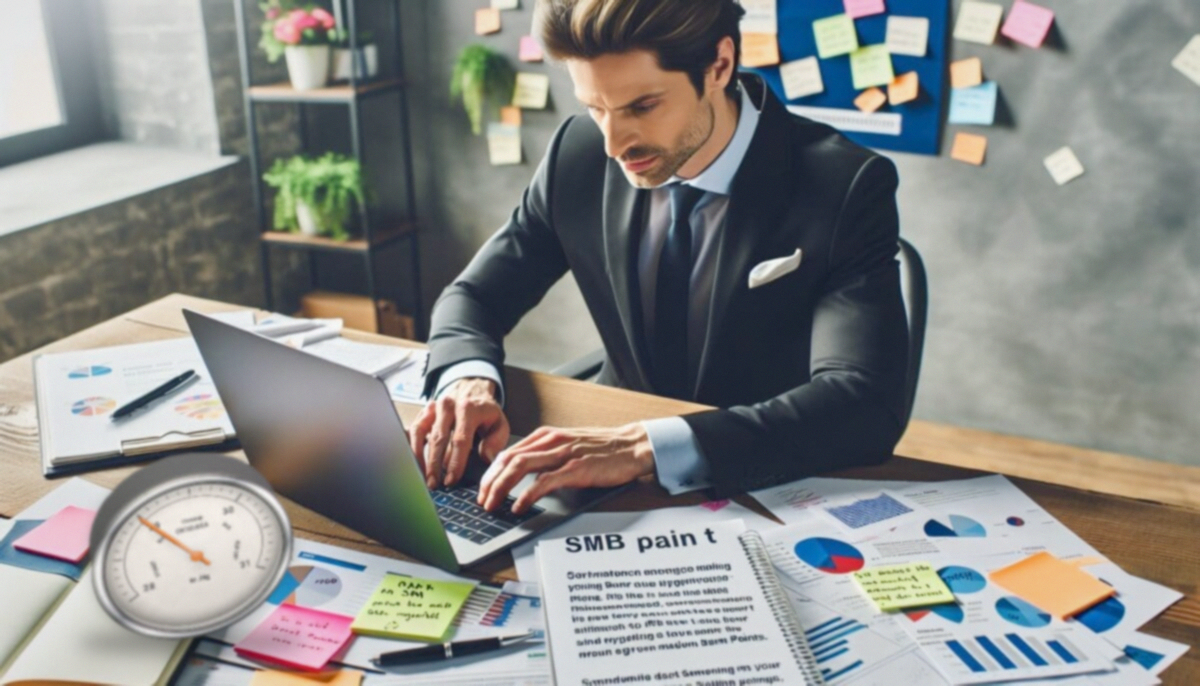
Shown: inHg 29
